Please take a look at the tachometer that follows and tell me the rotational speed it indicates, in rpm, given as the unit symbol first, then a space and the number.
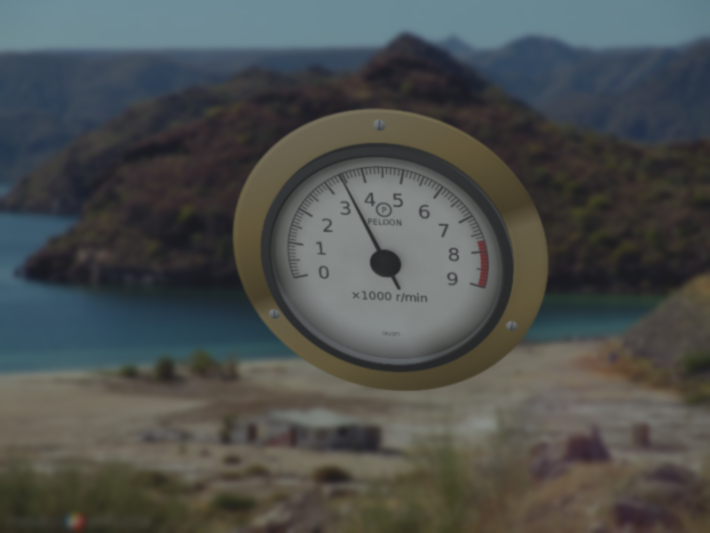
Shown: rpm 3500
